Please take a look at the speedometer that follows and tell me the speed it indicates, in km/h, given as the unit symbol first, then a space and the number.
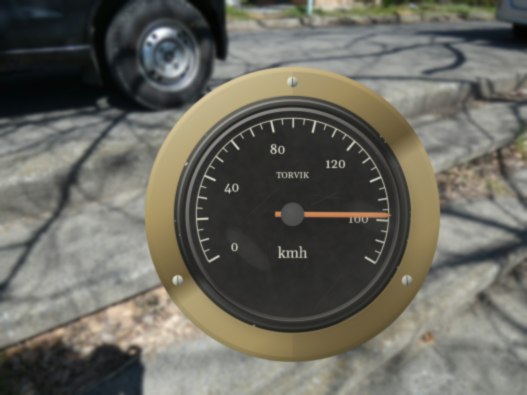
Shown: km/h 157.5
